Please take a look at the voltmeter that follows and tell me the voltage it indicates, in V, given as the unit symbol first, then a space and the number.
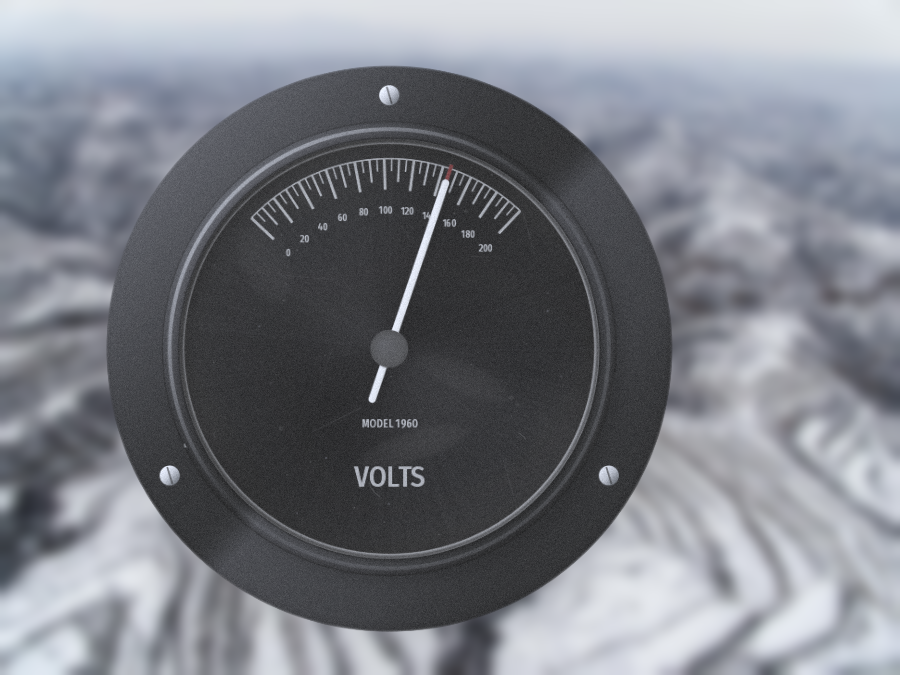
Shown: V 145
